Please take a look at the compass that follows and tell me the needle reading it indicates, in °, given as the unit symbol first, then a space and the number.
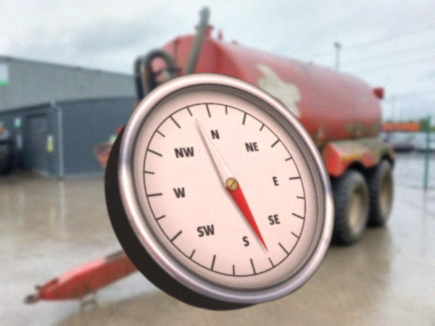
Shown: ° 165
